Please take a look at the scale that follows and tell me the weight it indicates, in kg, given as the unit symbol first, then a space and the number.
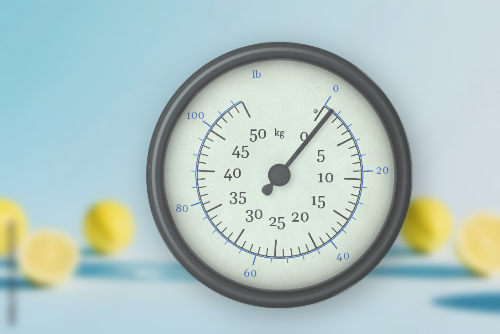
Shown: kg 1
